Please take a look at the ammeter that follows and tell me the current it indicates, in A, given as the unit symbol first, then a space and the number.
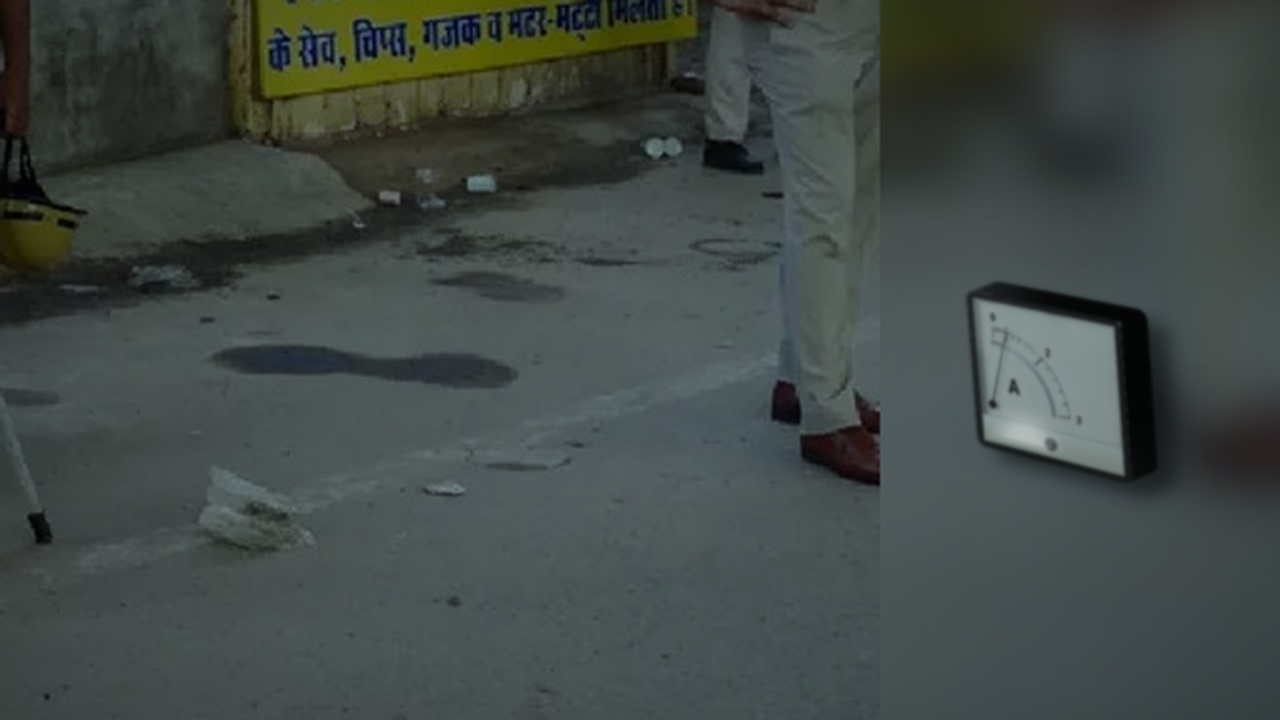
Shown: A 1
